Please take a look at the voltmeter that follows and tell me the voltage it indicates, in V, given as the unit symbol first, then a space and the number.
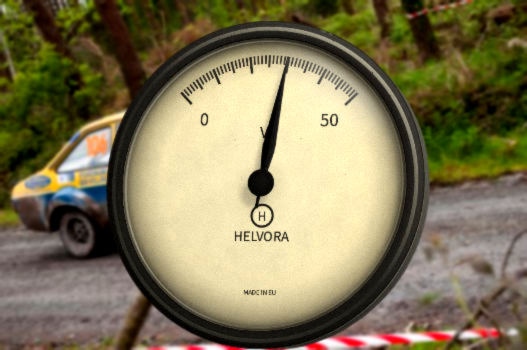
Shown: V 30
